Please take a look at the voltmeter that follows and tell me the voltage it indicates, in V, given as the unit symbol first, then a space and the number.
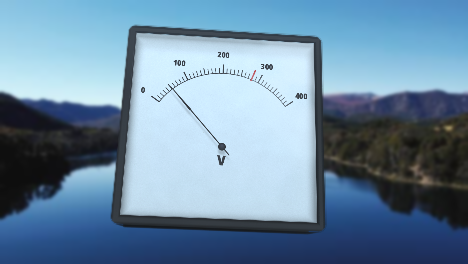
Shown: V 50
